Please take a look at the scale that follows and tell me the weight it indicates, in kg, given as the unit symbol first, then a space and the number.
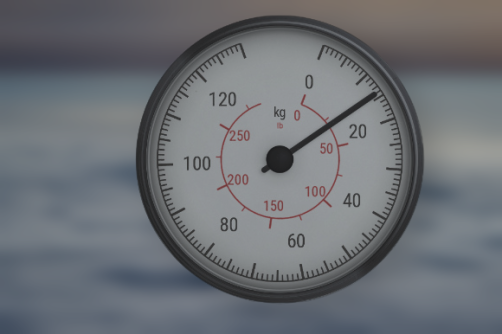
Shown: kg 14
